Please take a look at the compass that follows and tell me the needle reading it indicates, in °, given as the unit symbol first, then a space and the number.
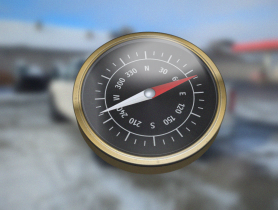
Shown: ° 70
